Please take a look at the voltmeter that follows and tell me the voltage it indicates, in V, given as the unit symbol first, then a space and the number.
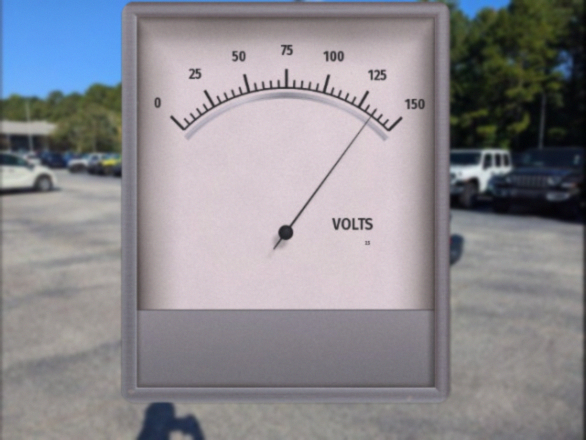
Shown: V 135
